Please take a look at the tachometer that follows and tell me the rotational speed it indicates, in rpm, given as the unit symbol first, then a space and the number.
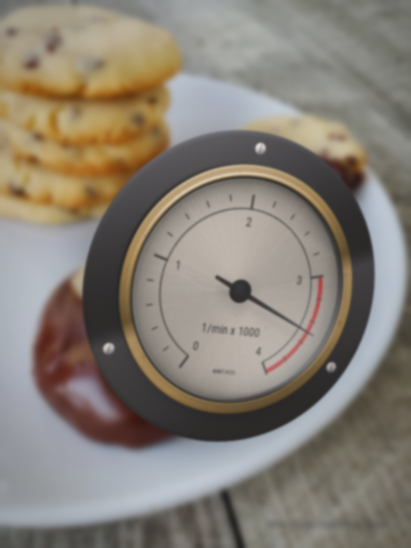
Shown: rpm 3500
